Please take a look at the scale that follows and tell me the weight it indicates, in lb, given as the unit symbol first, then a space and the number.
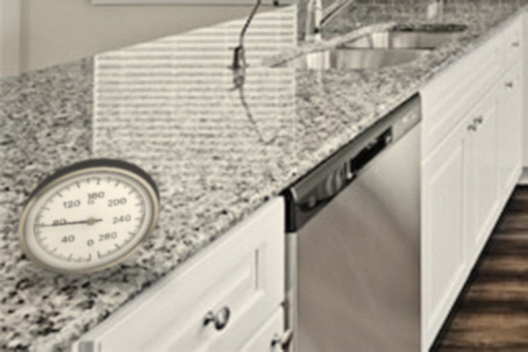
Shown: lb 80
